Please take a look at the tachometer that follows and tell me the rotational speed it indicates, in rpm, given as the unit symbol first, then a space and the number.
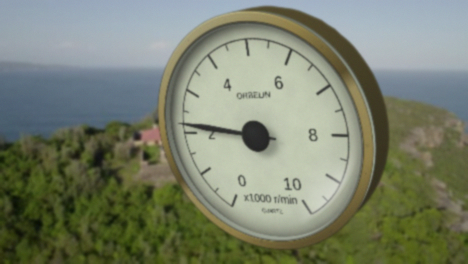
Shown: rpm 2250
